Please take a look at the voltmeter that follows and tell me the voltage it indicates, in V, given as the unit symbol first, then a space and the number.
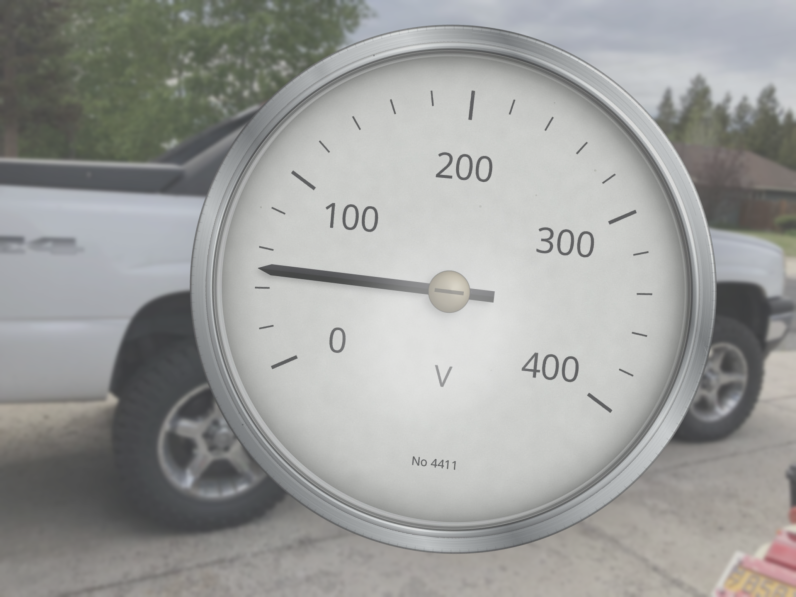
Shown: V 50
